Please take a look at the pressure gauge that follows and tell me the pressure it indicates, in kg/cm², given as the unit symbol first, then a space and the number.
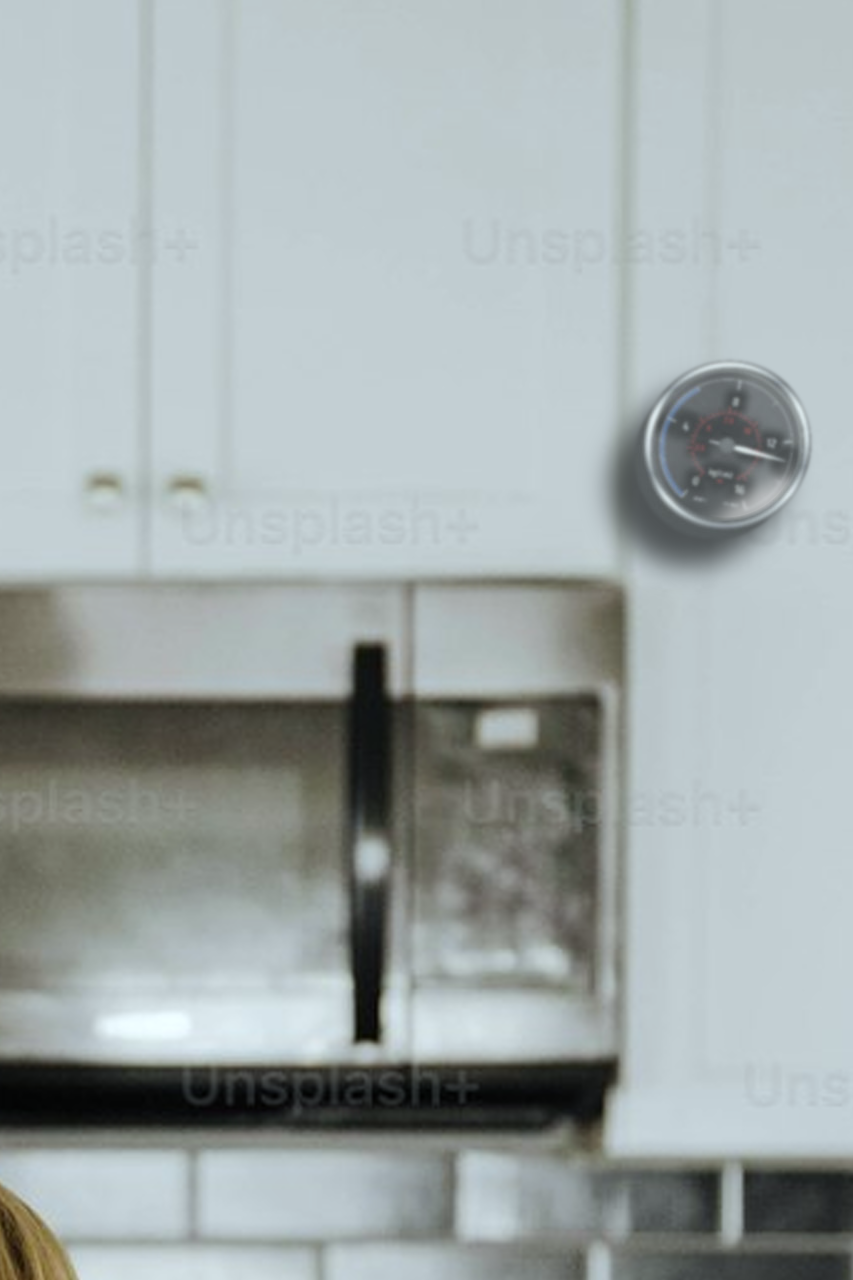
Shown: kg/cm² 13
